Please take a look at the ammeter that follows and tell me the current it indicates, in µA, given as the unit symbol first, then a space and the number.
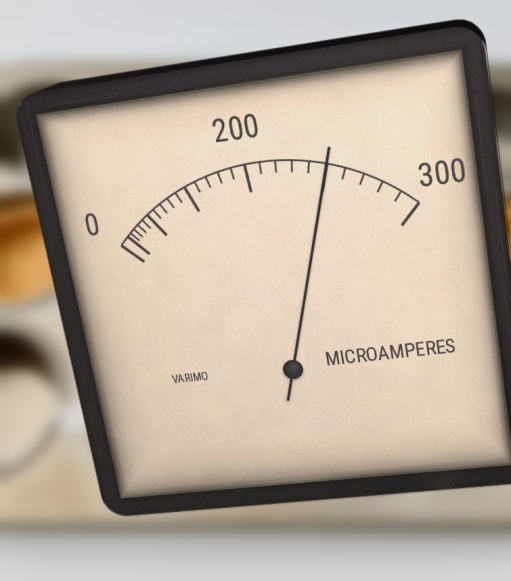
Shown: µA 250
